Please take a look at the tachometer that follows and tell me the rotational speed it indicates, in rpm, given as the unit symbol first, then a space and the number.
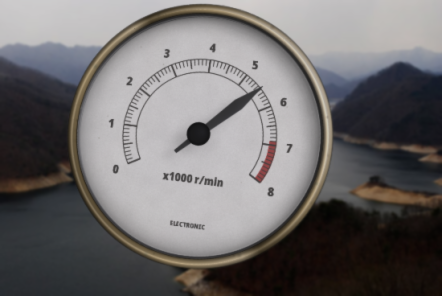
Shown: rpm 5500
